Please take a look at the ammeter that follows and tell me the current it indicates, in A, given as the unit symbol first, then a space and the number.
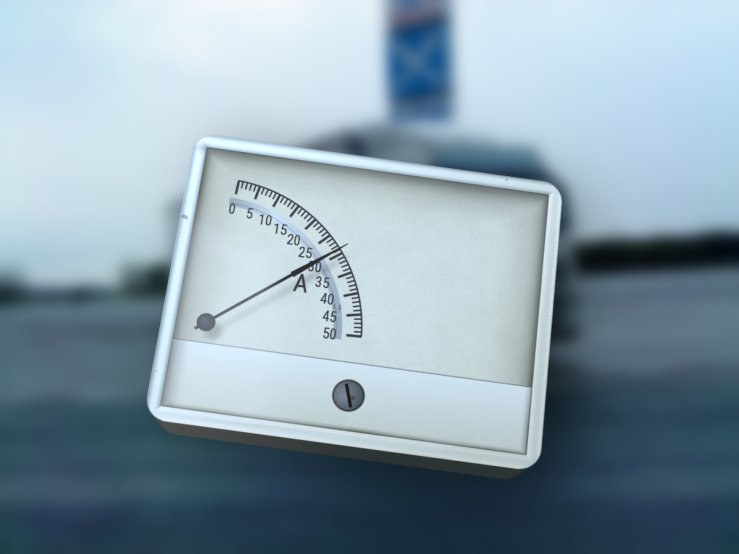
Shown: A 29
